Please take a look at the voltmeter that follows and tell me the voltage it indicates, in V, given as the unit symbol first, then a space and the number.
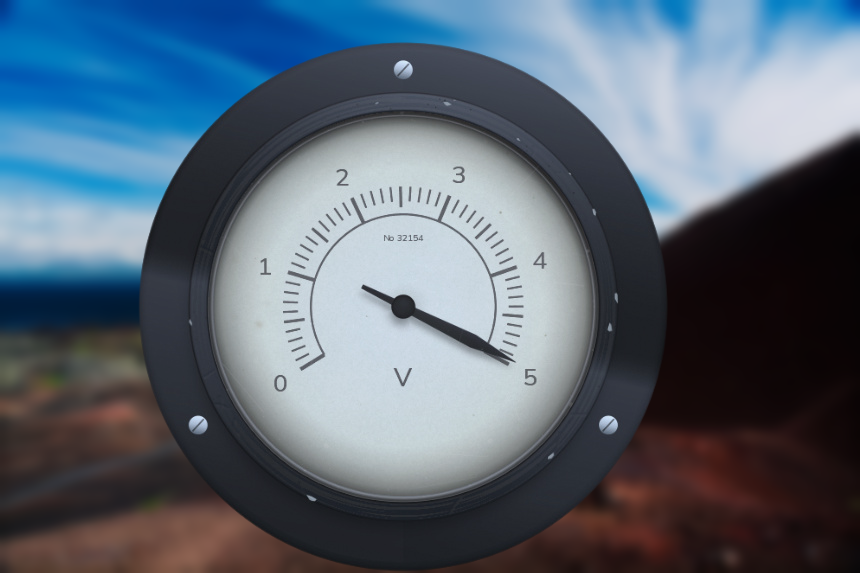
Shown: V 4.95
